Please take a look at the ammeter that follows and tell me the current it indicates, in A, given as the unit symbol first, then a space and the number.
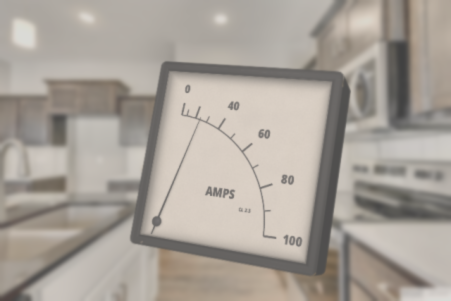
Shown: A 25
